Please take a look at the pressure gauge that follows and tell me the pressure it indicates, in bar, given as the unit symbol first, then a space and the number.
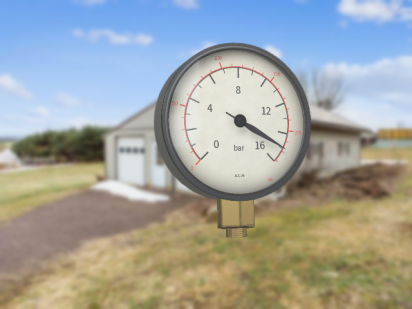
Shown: bar 15
